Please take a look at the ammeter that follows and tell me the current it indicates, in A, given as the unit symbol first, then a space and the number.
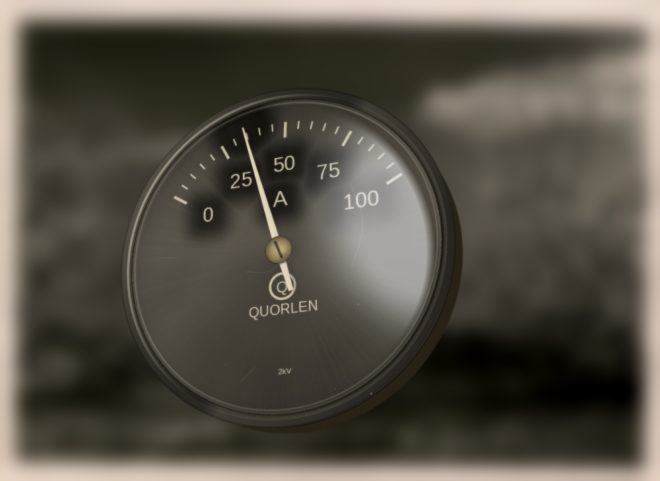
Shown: A 35
